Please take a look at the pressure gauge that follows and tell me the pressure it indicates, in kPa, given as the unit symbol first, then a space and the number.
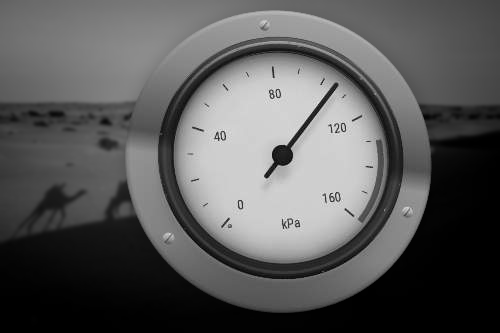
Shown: kPa 105
